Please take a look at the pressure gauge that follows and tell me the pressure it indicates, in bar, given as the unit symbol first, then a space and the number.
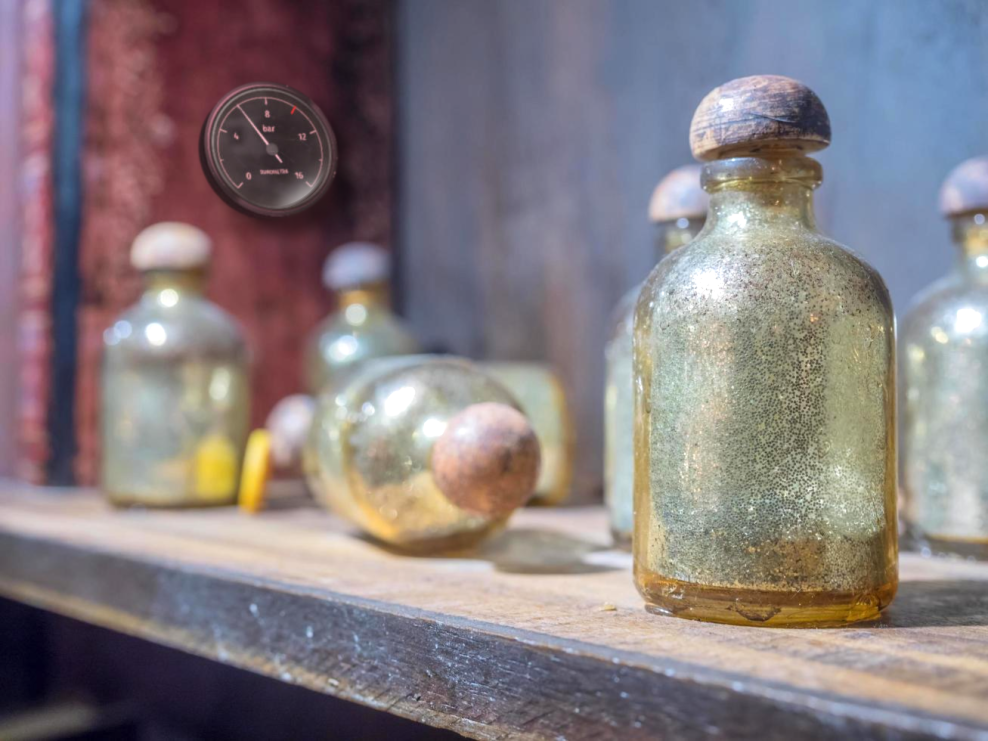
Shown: bar 6
